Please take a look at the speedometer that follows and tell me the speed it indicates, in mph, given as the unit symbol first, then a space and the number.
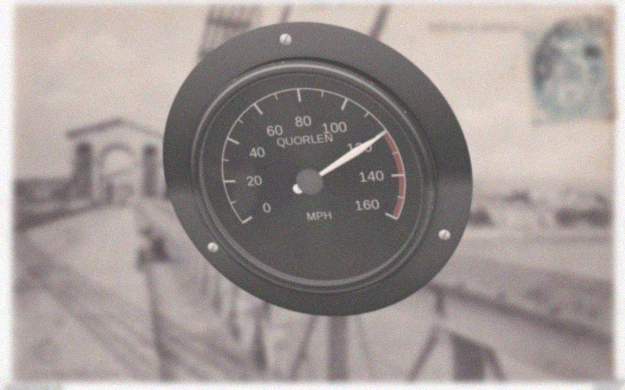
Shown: mph 120
